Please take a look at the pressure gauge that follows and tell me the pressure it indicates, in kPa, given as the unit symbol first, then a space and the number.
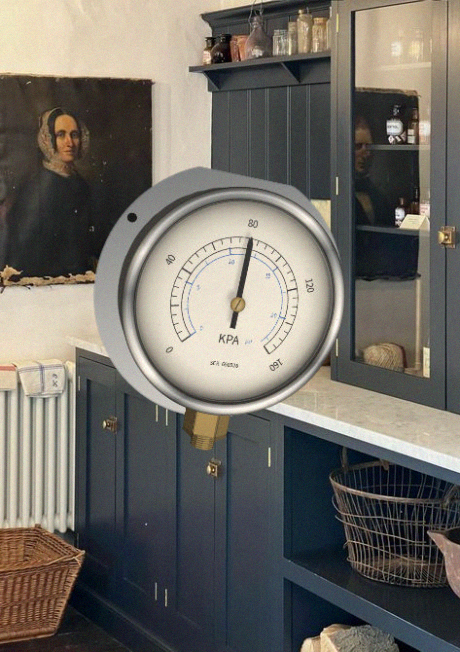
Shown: kPa 80
